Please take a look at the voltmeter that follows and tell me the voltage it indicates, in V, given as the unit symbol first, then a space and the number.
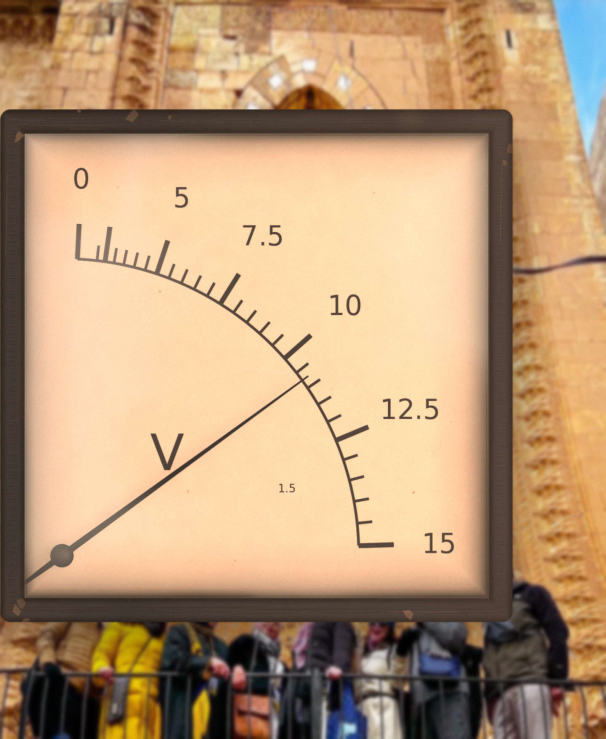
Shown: V 10.75
